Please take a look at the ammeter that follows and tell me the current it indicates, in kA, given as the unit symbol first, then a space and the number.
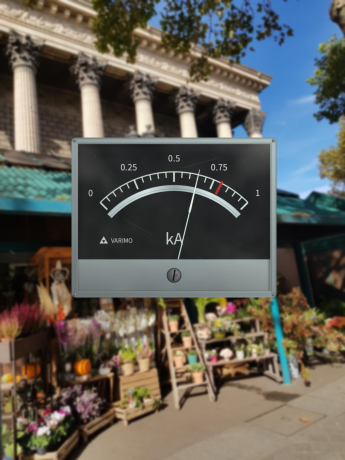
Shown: kA 0.65
